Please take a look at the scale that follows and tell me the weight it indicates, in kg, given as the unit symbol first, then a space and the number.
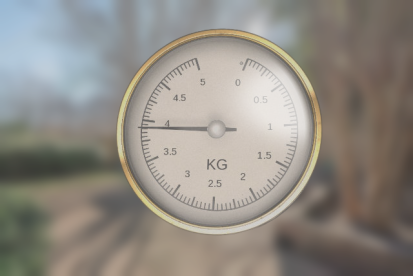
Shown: kg 3.9
